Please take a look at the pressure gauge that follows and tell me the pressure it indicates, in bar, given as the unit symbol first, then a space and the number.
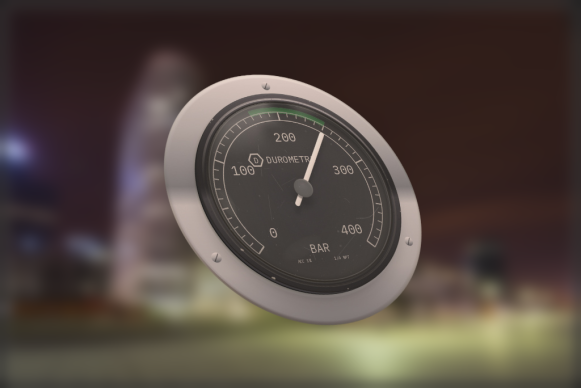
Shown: bar 250
